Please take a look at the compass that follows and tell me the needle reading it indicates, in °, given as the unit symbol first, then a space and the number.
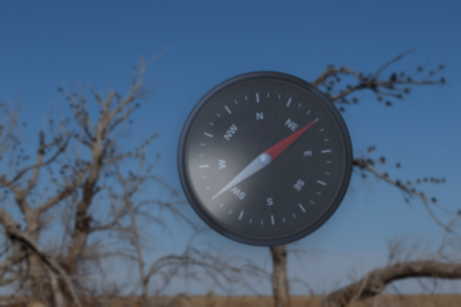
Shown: ° 60
